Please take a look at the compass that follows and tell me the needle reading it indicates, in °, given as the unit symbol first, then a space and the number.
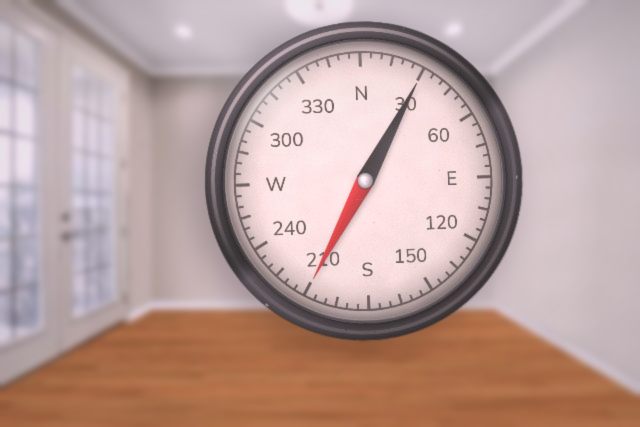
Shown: ° 210
